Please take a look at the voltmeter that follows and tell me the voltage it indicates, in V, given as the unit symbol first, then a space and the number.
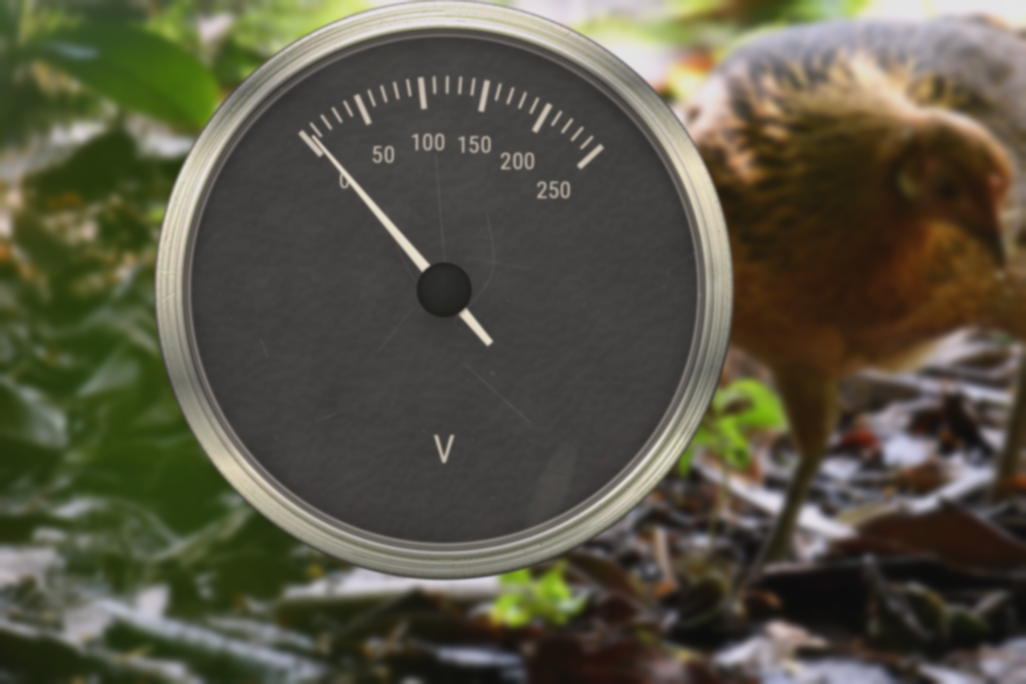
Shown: V 5
